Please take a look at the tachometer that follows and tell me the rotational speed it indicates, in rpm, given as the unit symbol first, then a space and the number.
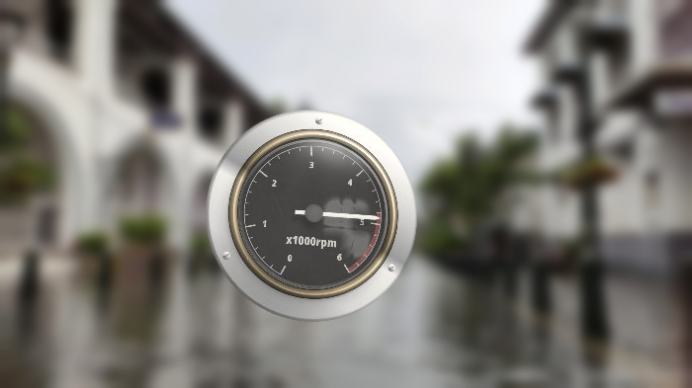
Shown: rpm 4900
